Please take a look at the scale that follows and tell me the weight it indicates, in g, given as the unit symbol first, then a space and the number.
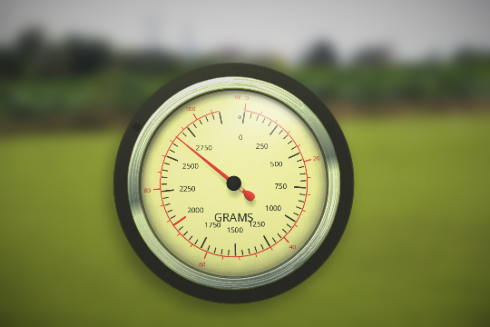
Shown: g 2650
